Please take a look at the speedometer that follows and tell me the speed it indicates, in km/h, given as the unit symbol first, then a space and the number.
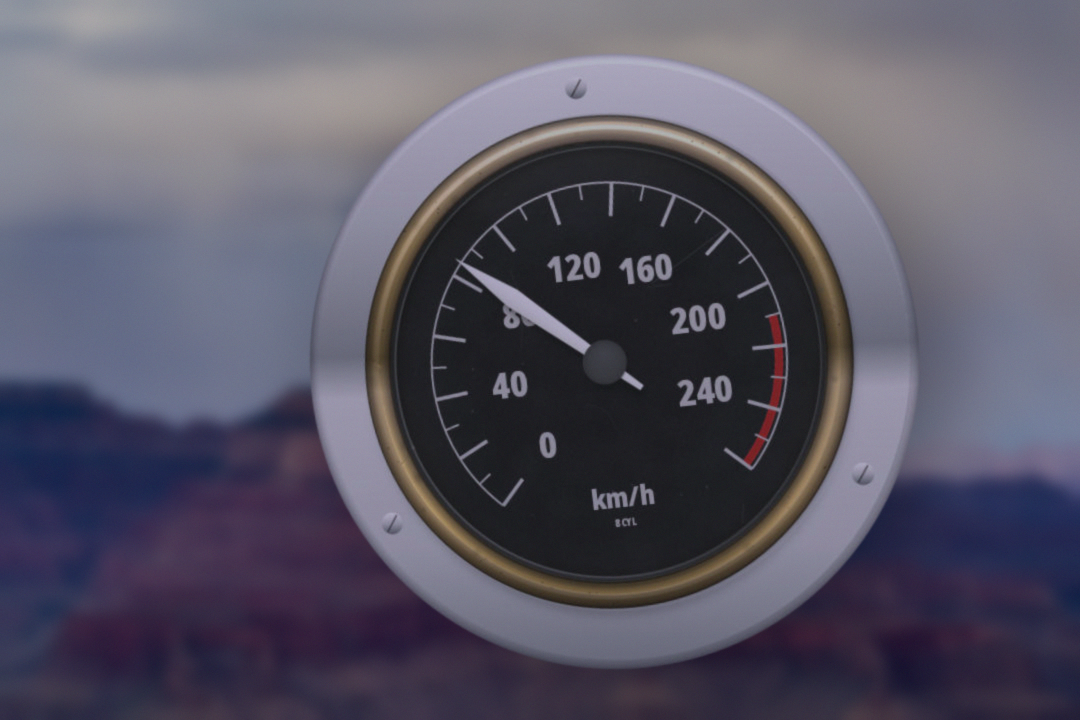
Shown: km/h 85
